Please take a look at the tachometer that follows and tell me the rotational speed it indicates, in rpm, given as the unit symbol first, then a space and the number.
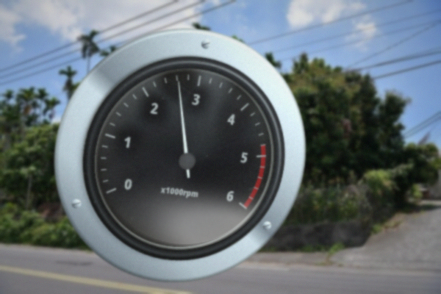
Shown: rpm 2600
